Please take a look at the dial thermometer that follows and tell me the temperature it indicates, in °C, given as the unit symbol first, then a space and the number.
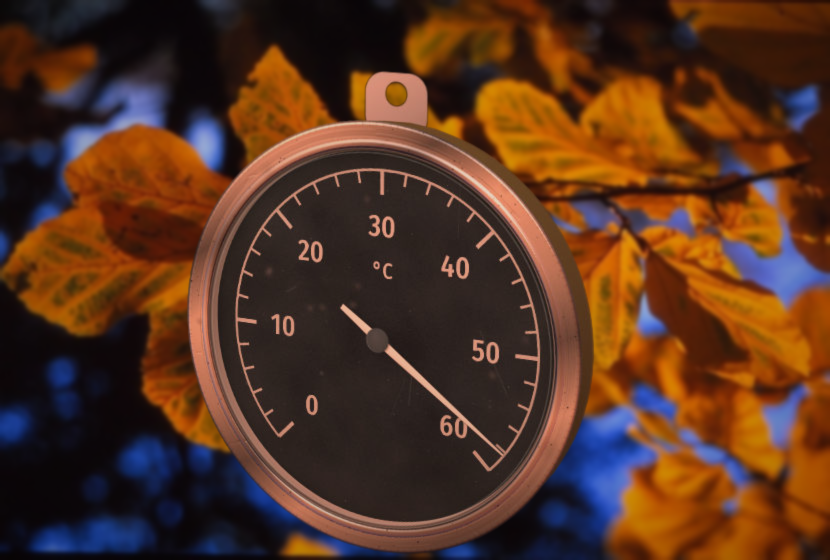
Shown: °C 58
